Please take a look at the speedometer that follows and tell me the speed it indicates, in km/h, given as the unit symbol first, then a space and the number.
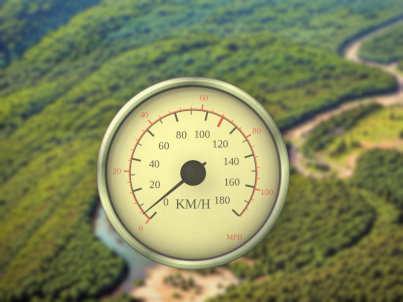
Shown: km/h 5
